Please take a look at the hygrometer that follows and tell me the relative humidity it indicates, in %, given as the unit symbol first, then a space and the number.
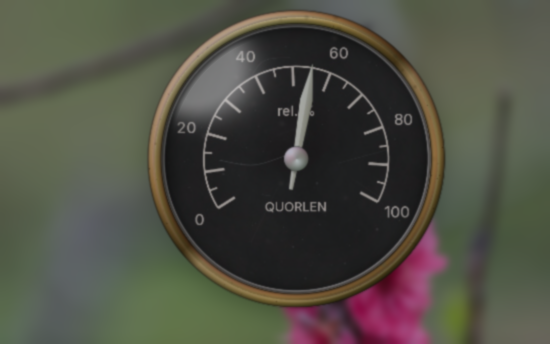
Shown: % 55
